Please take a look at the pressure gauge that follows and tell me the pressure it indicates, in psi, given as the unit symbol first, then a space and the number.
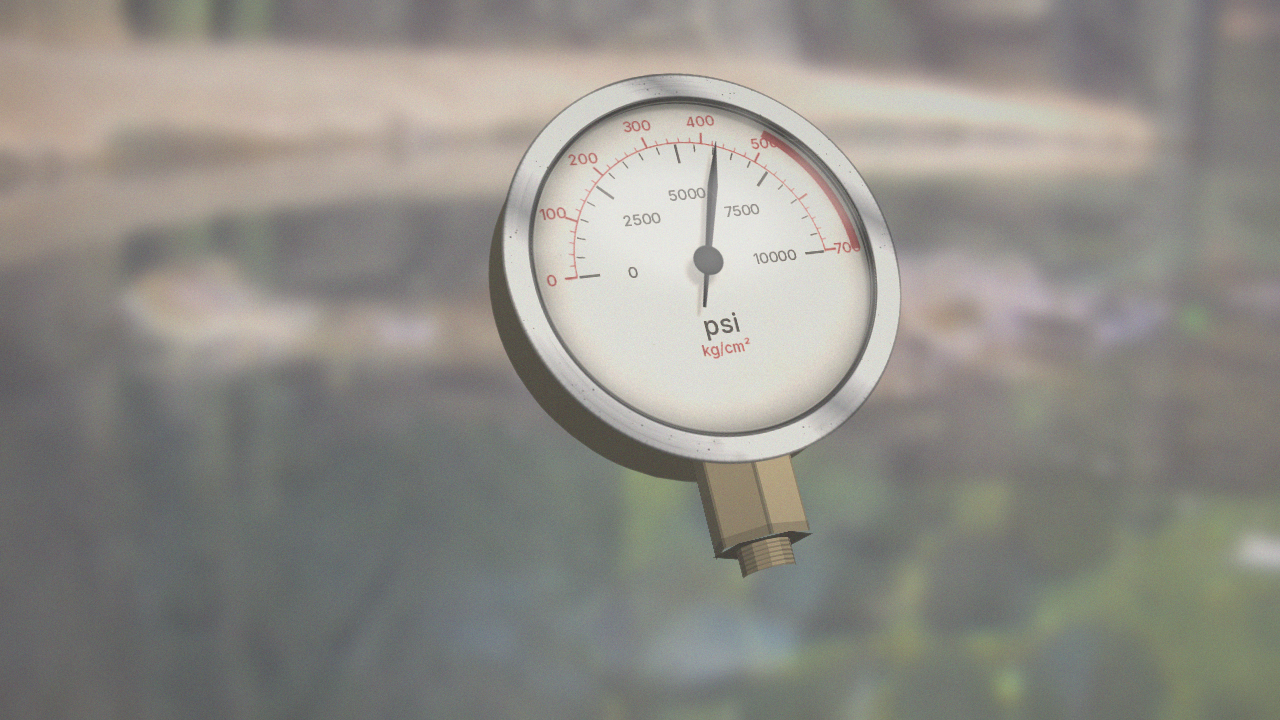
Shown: psi 6000
